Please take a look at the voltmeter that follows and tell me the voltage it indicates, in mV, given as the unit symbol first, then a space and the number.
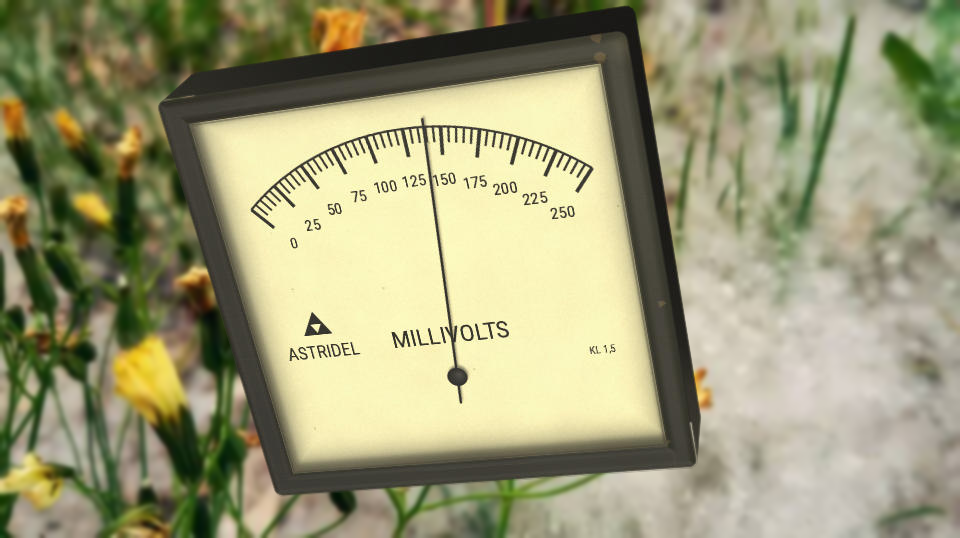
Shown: mV 140
